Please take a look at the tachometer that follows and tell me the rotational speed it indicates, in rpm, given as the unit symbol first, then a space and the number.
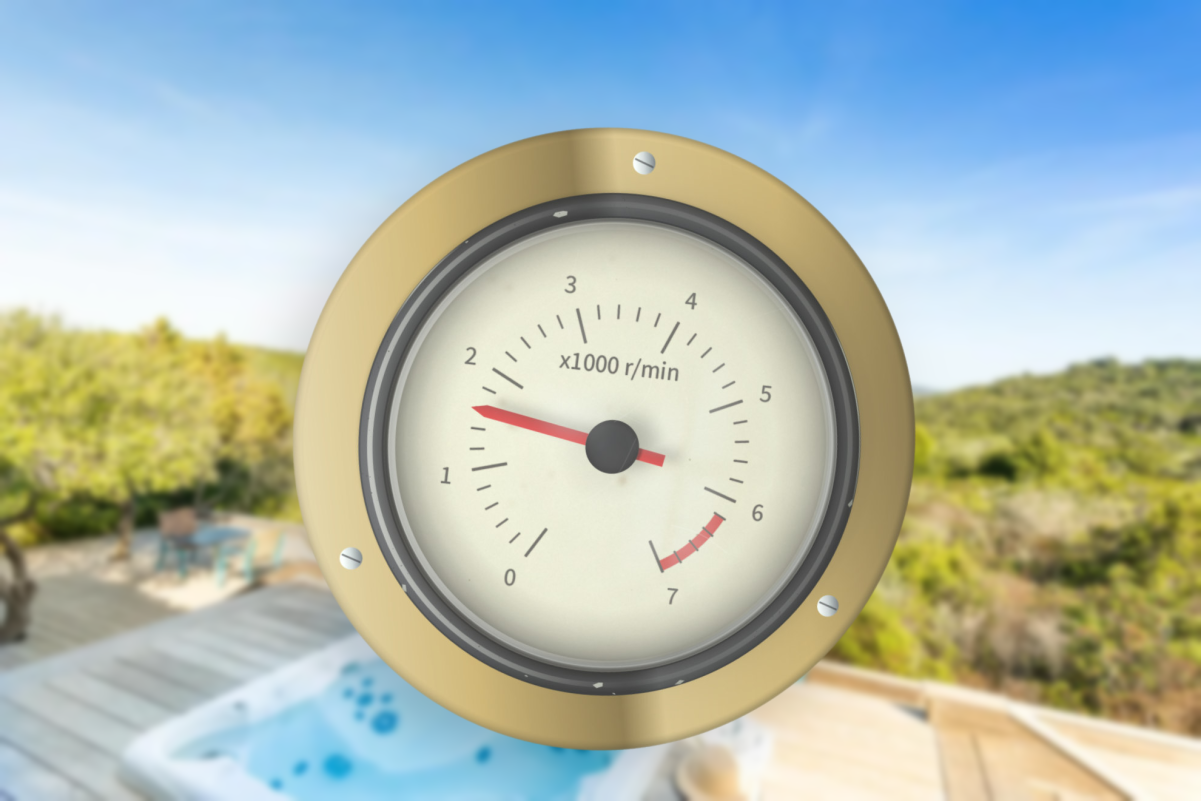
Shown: rpm 1600
